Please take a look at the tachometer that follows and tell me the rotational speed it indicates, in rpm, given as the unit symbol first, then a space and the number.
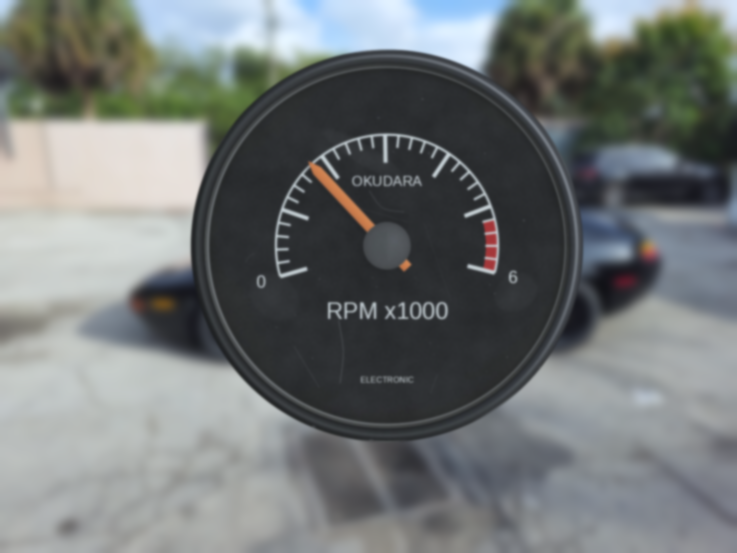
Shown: rpm 1800
